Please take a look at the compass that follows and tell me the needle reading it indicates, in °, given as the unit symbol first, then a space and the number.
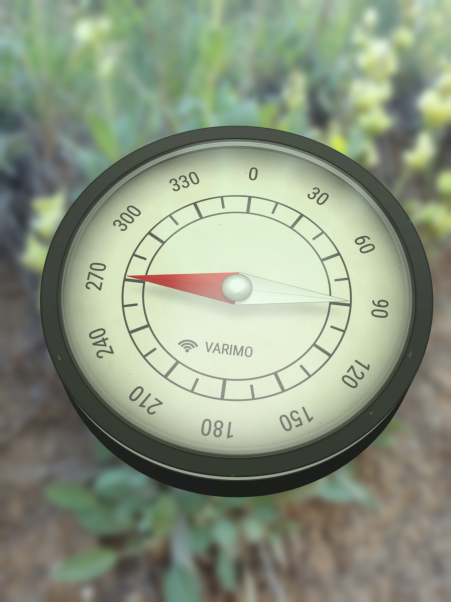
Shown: ° 270
